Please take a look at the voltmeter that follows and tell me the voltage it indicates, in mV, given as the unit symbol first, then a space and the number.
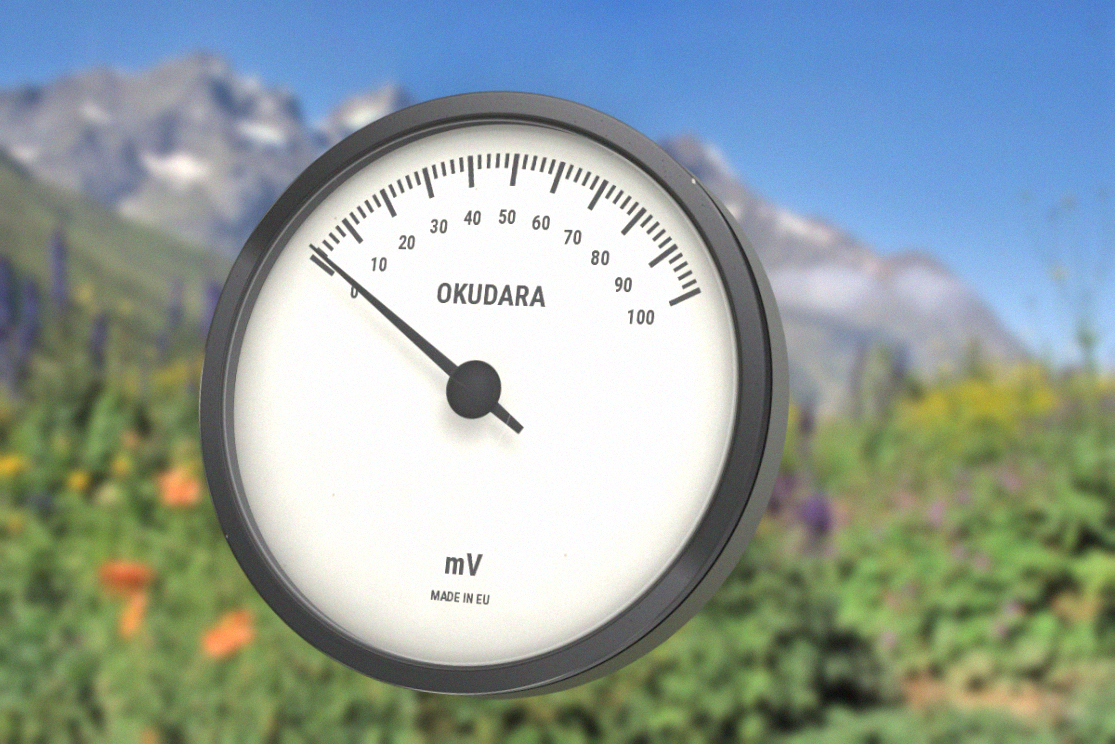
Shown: mV 2
